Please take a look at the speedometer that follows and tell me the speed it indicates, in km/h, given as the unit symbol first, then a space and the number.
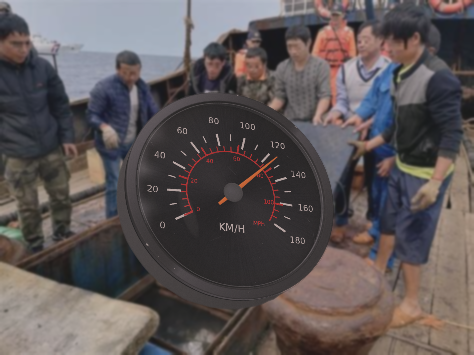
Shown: km/h 125
